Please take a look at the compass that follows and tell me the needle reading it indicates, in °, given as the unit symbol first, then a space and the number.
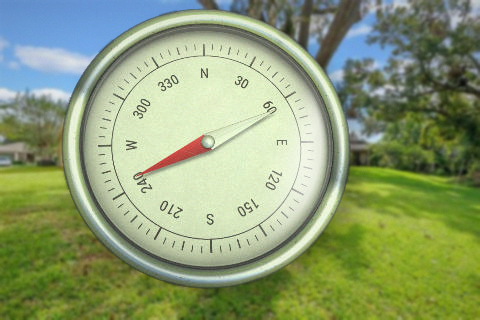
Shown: ° 245
